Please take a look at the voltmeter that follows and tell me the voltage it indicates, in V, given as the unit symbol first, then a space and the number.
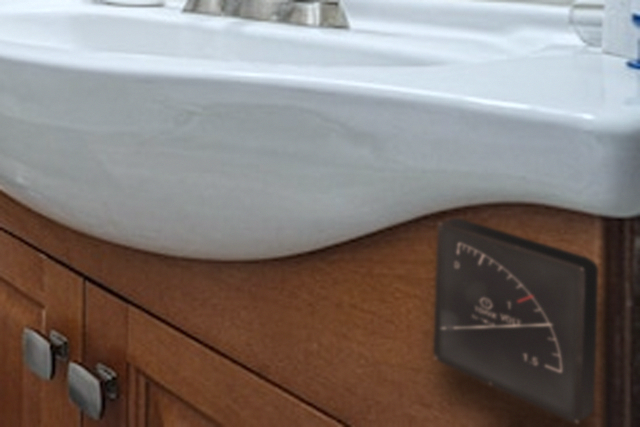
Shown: V 1.2
